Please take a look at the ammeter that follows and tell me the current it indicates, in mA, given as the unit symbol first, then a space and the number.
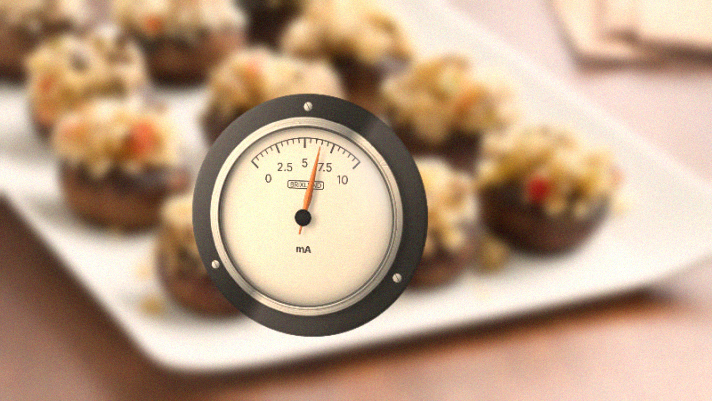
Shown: mA 6.5
